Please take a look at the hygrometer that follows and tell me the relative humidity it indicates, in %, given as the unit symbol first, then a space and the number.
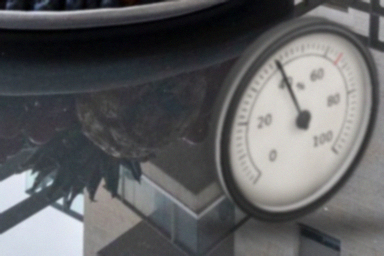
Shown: % 40
